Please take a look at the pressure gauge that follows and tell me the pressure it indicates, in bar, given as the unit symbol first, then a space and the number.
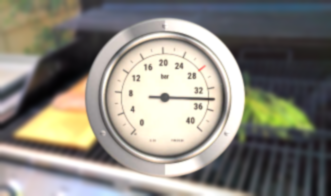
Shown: bar 34
